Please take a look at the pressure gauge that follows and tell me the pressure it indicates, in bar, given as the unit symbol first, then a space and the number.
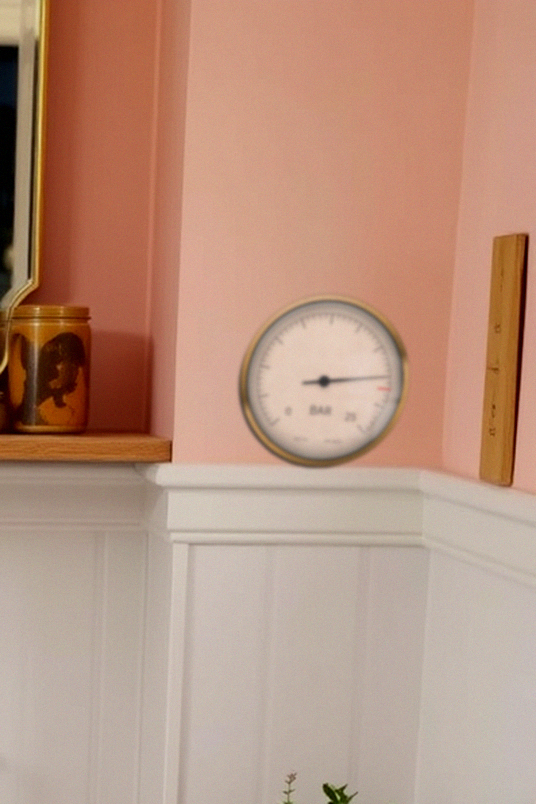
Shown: bar 20
